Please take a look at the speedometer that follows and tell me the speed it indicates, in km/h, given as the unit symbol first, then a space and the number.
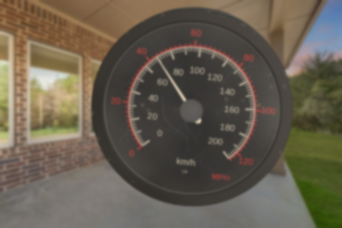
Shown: km/h 70
